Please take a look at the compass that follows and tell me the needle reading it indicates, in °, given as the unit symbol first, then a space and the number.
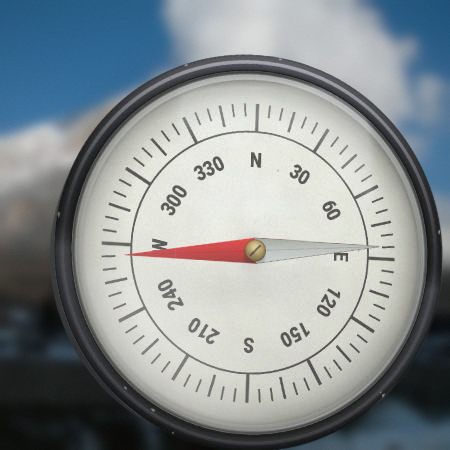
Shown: ° 265
